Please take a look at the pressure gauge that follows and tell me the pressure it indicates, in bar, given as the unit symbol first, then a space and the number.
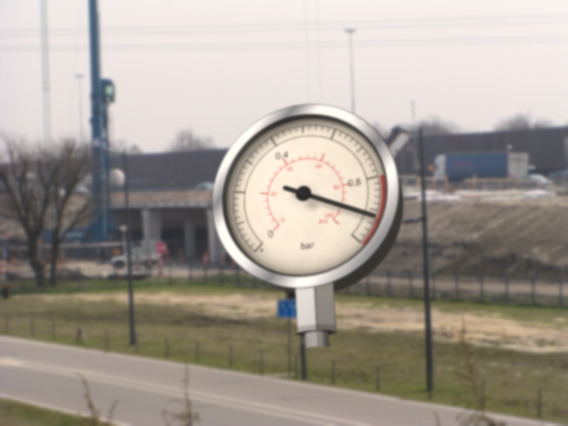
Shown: bar 0.92
